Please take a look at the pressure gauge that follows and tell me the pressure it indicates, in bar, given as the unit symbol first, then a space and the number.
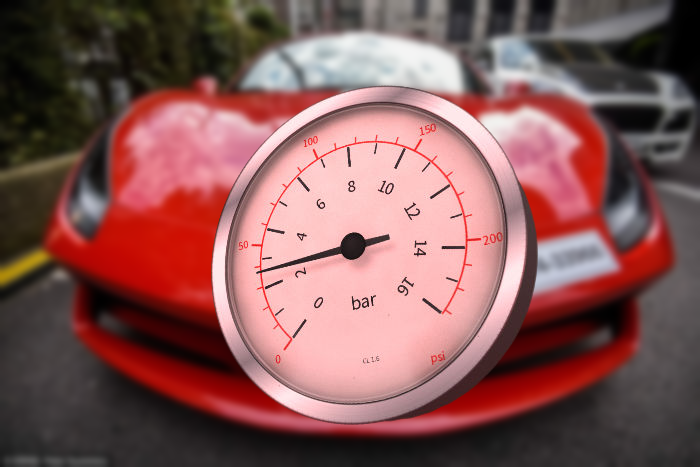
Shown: bar 2.5
